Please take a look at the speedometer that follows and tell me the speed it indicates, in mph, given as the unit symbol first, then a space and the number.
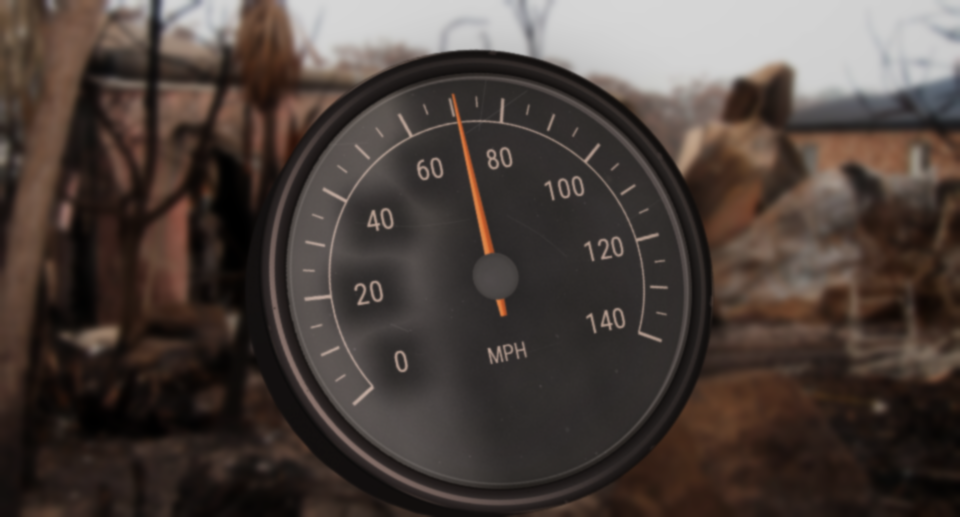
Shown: mph 70
